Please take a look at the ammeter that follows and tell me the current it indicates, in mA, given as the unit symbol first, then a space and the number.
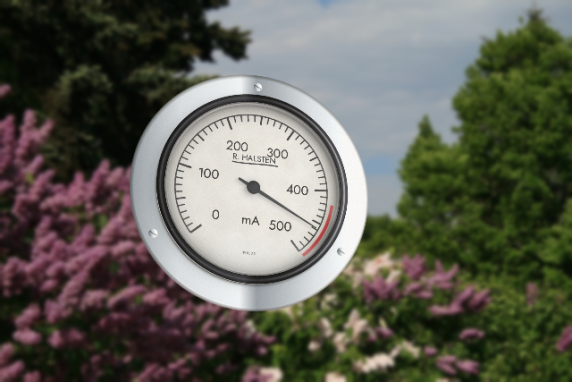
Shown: mA 460
